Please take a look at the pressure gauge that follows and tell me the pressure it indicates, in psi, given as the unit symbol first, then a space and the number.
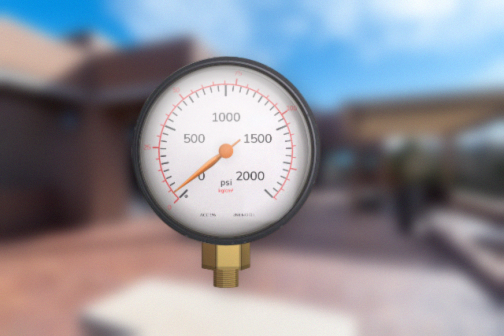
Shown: psi 50
